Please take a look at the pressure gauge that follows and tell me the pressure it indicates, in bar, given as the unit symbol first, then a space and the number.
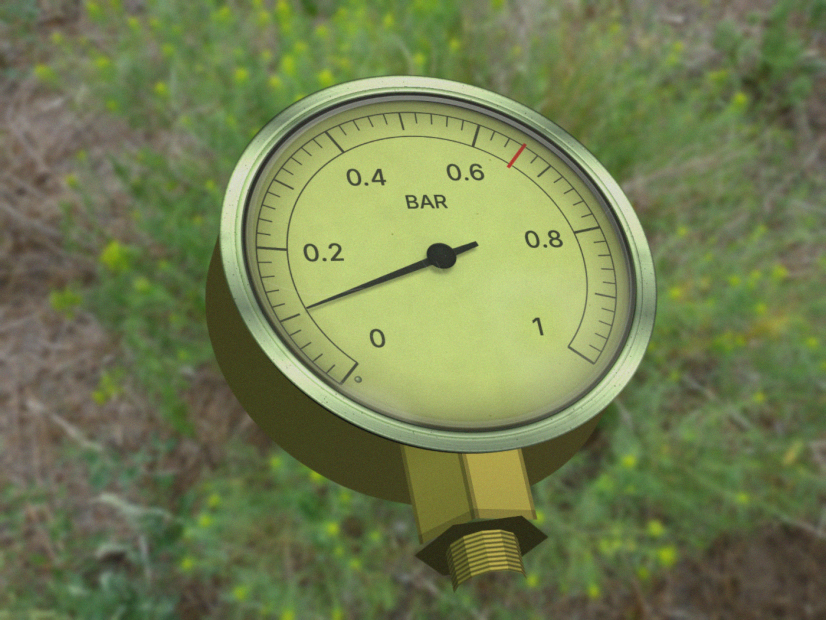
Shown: bar 0.1
